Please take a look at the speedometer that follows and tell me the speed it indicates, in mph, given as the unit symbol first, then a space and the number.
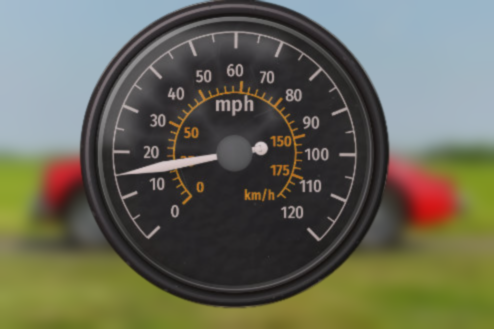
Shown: mph 15
